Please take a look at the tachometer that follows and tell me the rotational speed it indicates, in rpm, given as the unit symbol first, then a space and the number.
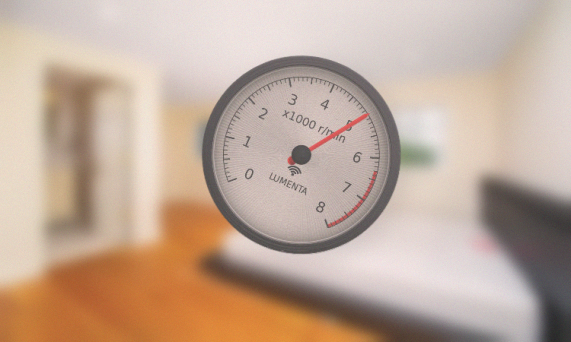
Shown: rpm 5000
